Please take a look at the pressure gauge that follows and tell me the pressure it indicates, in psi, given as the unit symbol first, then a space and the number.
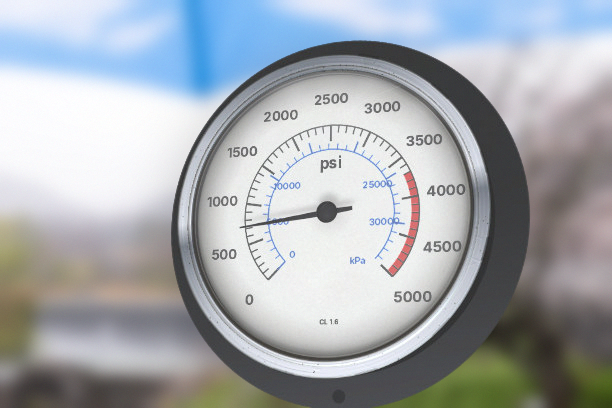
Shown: psi 700
